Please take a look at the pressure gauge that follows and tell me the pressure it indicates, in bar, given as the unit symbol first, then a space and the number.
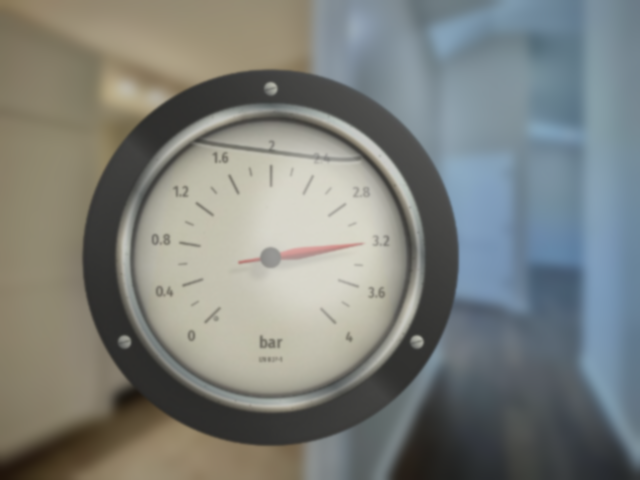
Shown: bar 3.2
